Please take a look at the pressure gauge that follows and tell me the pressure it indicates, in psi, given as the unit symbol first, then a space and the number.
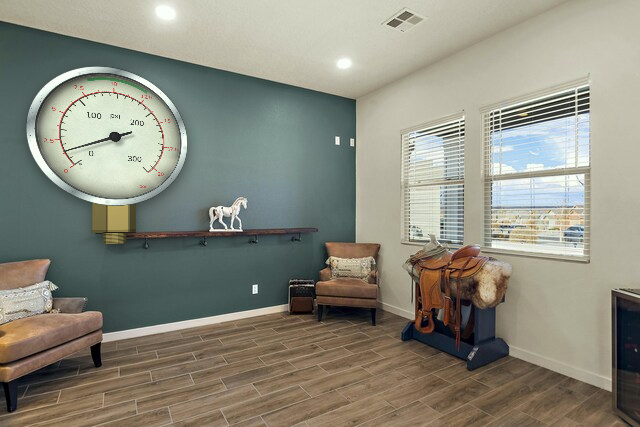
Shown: psi 20
